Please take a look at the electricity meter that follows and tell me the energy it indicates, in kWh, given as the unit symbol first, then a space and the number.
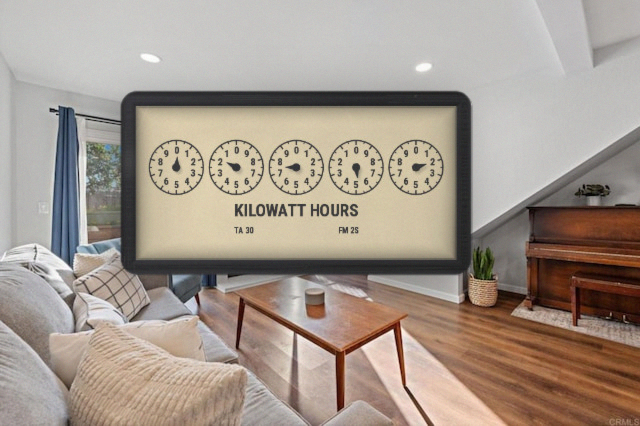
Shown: kWh 1752
